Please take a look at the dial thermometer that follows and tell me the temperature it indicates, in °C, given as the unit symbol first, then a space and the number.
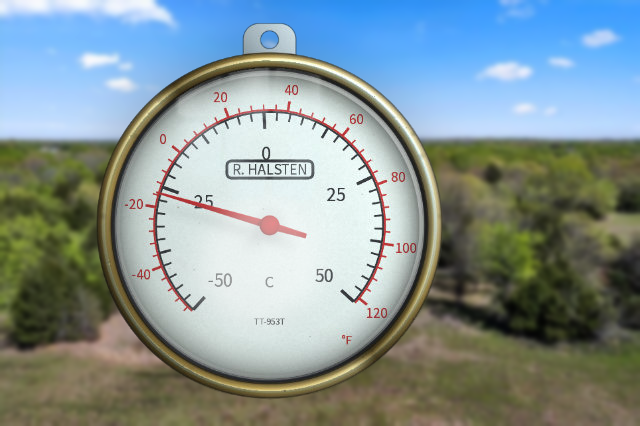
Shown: °C -26.25
